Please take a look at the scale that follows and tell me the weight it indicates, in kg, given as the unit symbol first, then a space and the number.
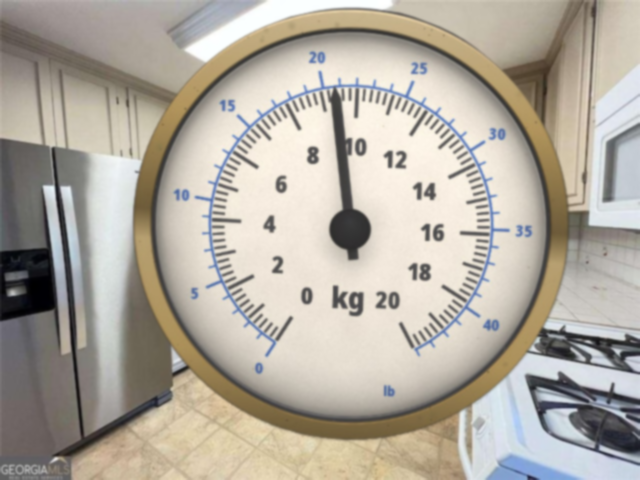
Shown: kg 9.4
